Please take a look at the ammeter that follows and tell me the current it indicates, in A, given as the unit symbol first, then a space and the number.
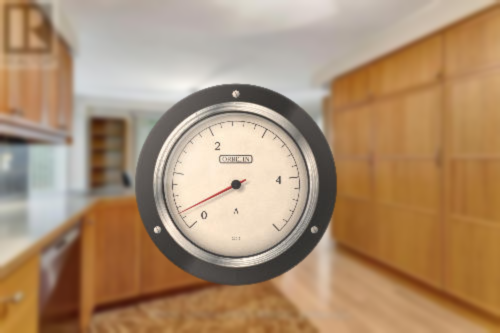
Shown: A 0.3
